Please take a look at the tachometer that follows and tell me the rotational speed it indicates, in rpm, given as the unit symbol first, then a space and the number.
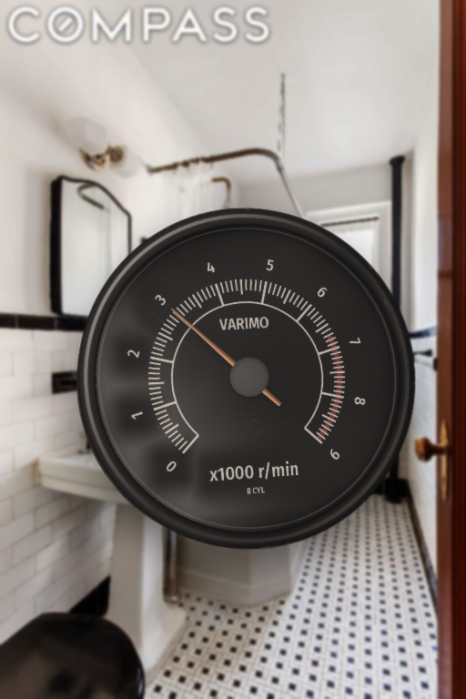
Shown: rpm 3000
